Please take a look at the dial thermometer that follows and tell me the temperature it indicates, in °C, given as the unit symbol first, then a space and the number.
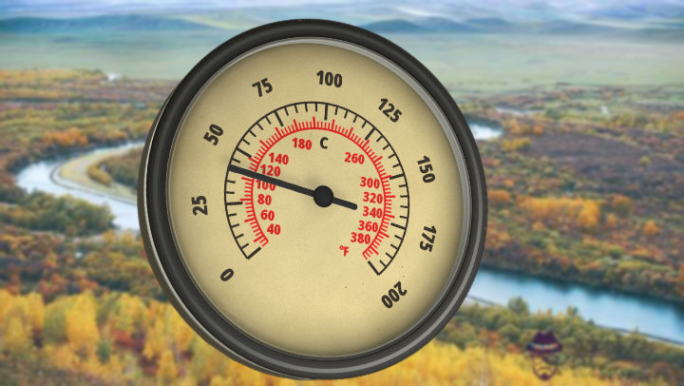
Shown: °C 40
